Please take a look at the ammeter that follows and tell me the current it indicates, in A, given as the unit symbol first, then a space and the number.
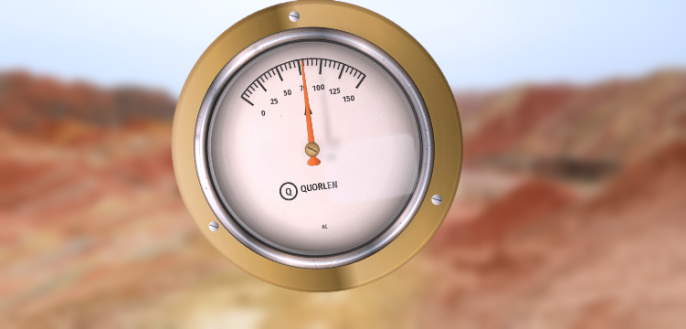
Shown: A 80
